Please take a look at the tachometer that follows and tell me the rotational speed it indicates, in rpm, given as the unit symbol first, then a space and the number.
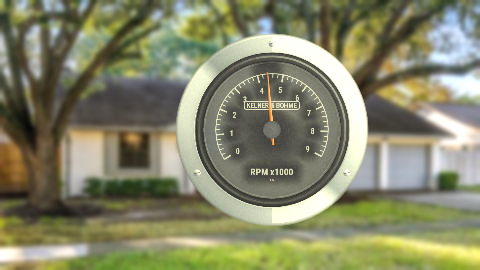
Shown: rpm 4400
